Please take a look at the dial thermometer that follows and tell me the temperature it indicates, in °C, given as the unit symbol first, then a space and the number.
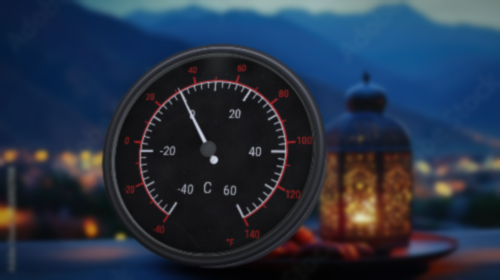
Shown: °C 0
